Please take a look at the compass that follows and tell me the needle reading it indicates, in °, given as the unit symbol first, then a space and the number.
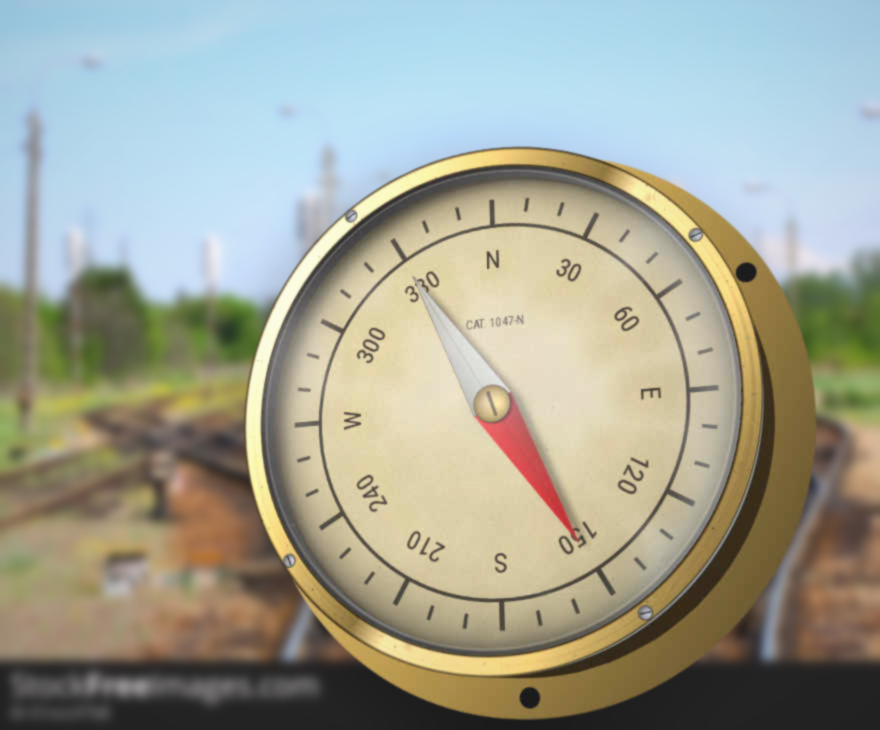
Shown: ° 150
